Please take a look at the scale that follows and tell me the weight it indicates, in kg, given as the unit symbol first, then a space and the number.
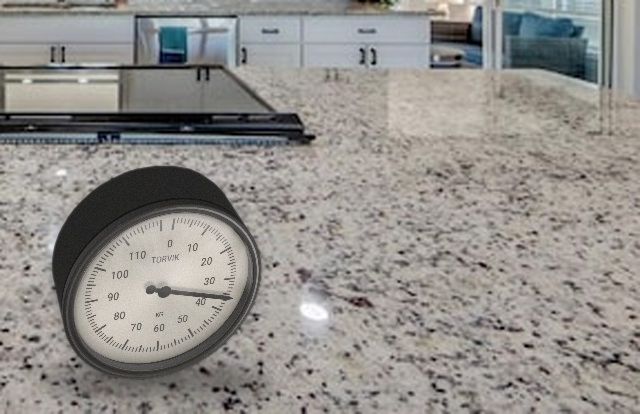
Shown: kg 35
